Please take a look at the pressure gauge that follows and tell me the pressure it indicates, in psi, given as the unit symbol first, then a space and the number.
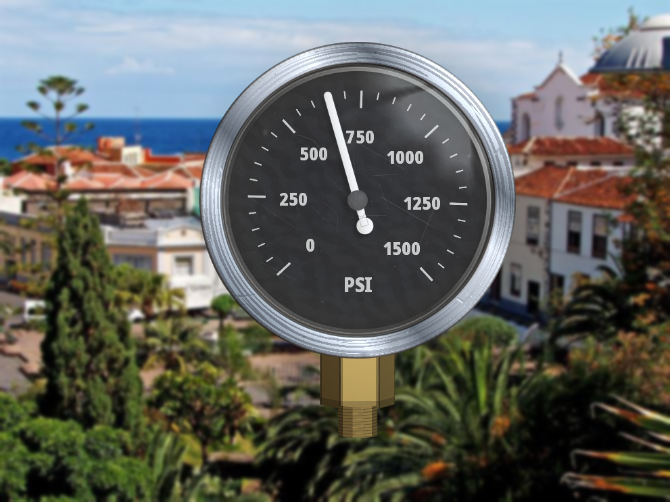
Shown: psi 650
